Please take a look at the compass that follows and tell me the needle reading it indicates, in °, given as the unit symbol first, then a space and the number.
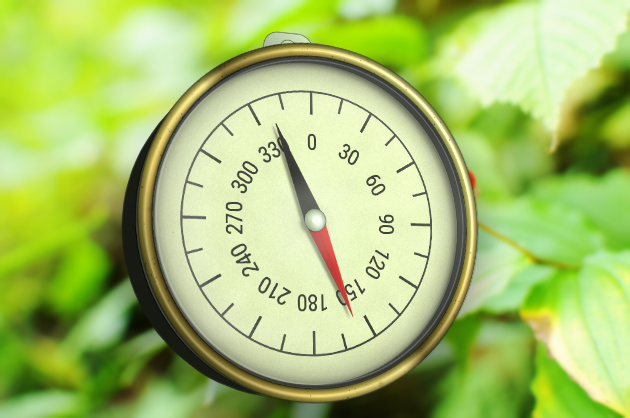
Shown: ° 157.5
